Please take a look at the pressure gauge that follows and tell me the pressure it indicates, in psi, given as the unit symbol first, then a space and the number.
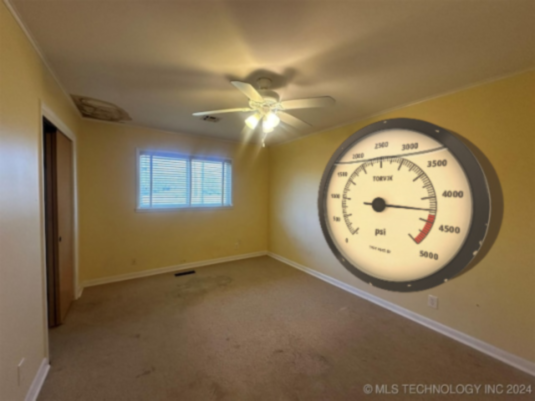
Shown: psi 4250
